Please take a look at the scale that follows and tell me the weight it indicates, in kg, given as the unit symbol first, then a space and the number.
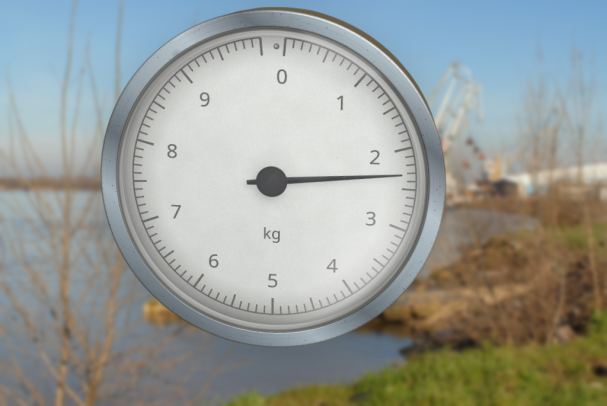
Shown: kg 2.3
